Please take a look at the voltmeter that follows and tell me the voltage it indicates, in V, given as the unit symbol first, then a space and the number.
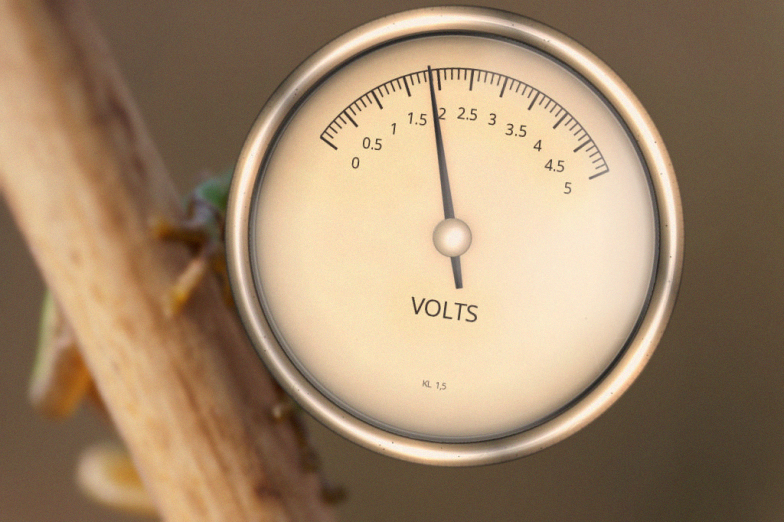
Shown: V 1.9
